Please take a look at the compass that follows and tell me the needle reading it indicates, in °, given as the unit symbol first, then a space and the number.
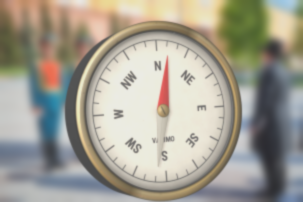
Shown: ° 10
